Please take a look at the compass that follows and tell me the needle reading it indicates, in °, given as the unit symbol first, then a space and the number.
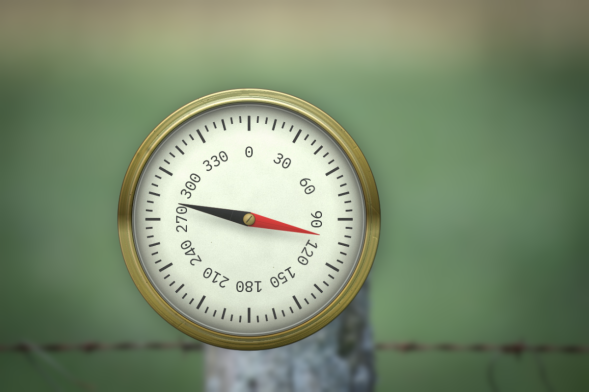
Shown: ° 102.5
